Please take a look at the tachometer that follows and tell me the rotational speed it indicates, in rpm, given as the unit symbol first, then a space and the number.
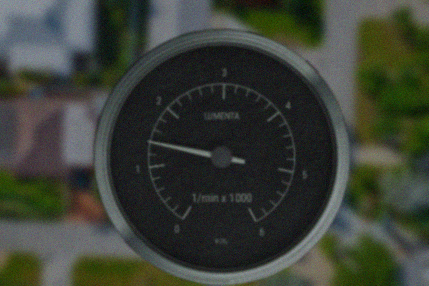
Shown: rpm 1400
